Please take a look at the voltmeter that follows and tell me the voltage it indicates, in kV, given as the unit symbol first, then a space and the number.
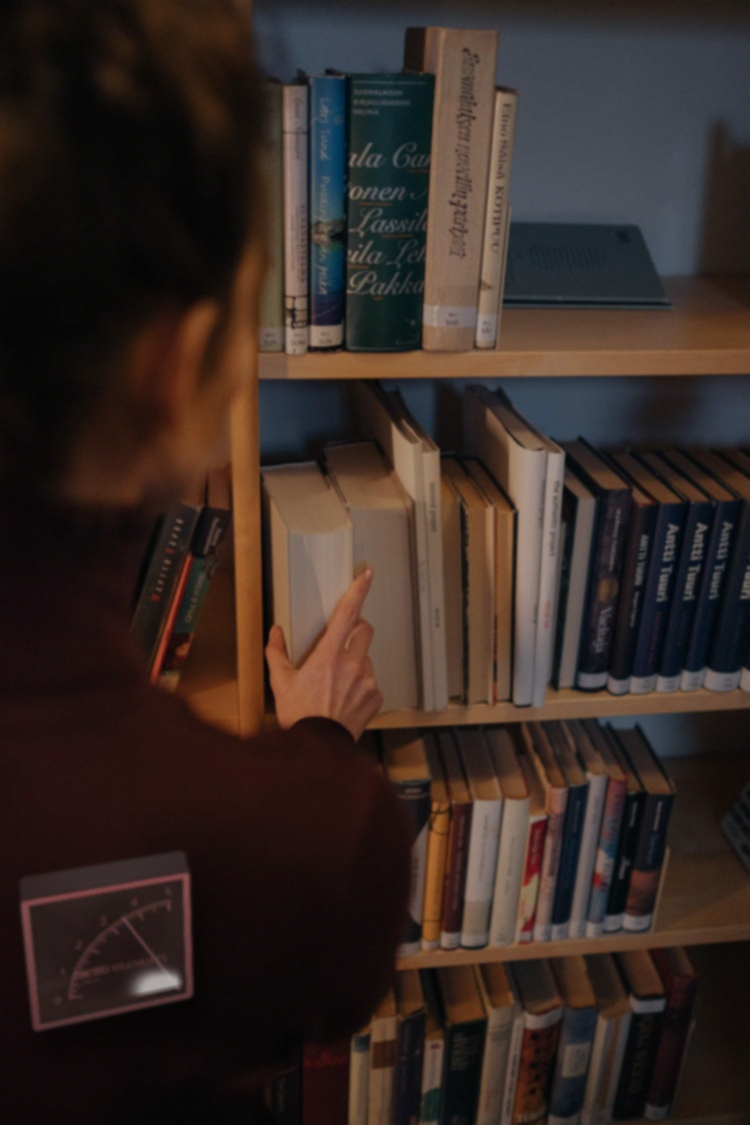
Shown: kV 3.5
